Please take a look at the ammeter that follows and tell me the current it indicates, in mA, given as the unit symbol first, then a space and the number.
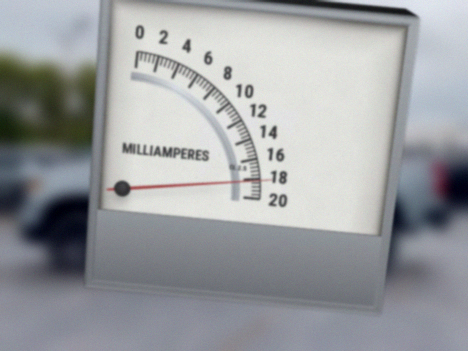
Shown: mA 18
